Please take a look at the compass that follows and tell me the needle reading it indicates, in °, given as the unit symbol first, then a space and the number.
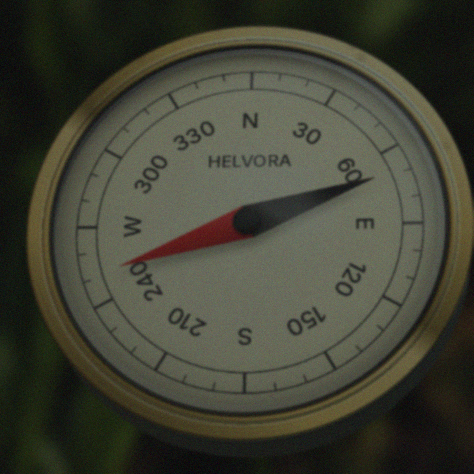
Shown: ° 250
